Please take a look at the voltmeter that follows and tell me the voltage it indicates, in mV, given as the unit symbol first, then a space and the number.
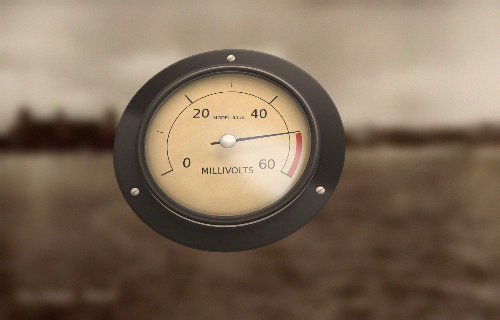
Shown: mV 50
